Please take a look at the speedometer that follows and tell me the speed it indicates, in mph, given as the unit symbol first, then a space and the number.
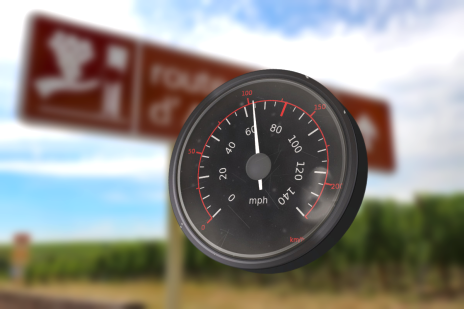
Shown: mph 65
